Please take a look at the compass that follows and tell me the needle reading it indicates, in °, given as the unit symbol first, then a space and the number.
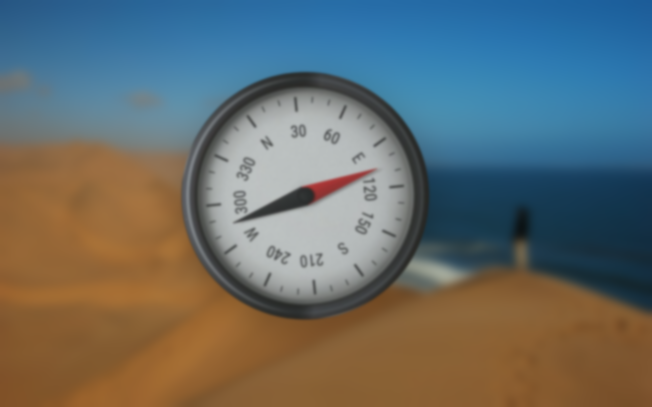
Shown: ° 105
